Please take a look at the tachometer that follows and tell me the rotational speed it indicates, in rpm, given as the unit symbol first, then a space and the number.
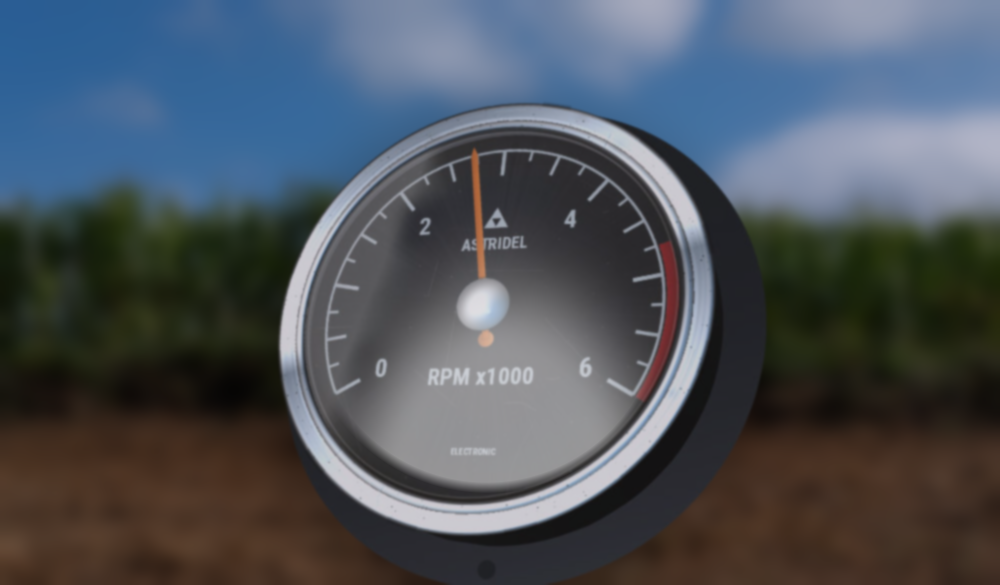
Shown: rpm 2750
